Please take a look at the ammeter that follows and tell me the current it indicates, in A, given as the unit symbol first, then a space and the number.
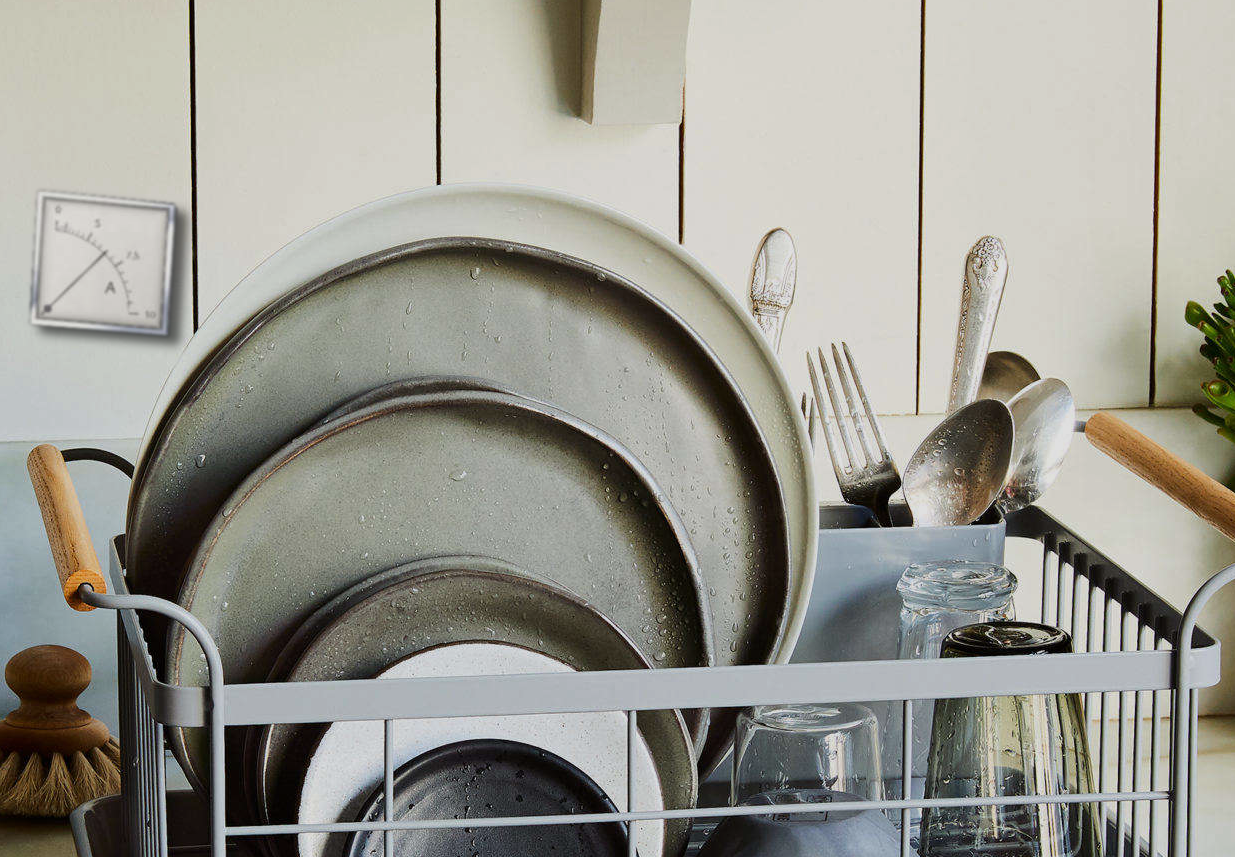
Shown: A 6.5
